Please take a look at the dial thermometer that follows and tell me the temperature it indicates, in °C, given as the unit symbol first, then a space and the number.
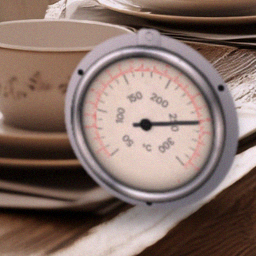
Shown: °C 250
